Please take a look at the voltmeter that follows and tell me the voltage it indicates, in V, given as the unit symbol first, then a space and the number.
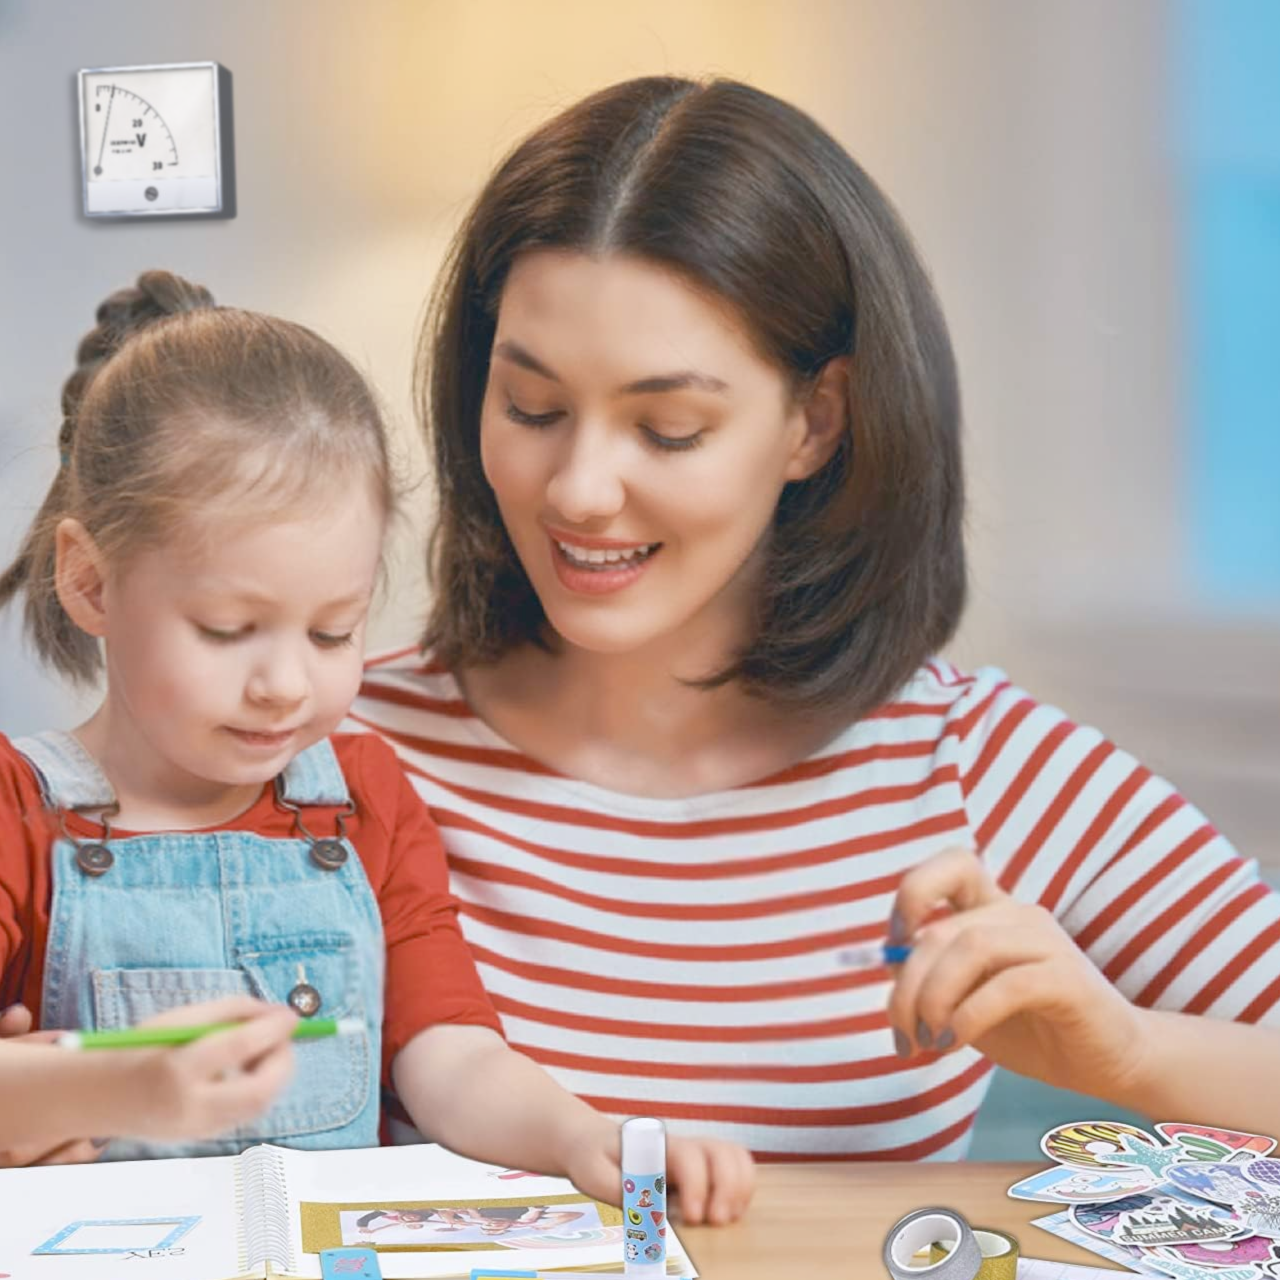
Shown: V 10
